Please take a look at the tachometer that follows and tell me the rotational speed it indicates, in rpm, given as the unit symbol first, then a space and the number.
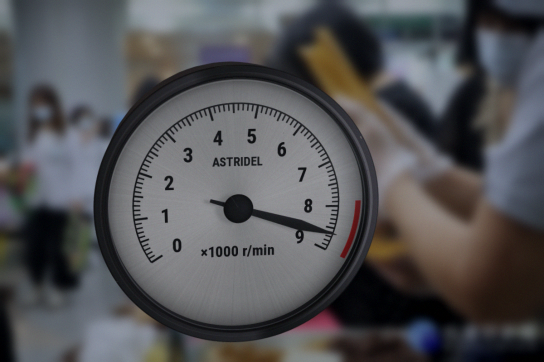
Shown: rpm 8600
